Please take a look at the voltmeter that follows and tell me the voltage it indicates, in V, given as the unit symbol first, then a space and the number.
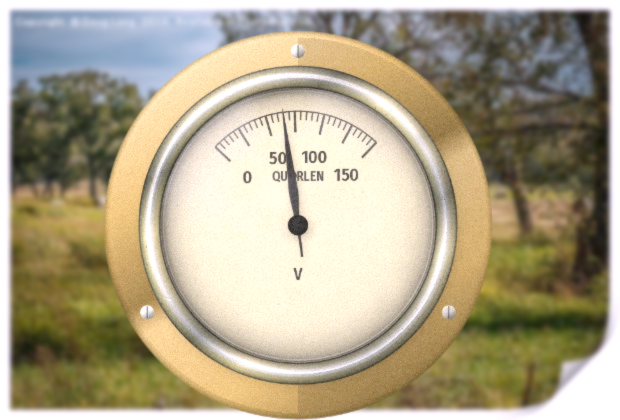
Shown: V 65
